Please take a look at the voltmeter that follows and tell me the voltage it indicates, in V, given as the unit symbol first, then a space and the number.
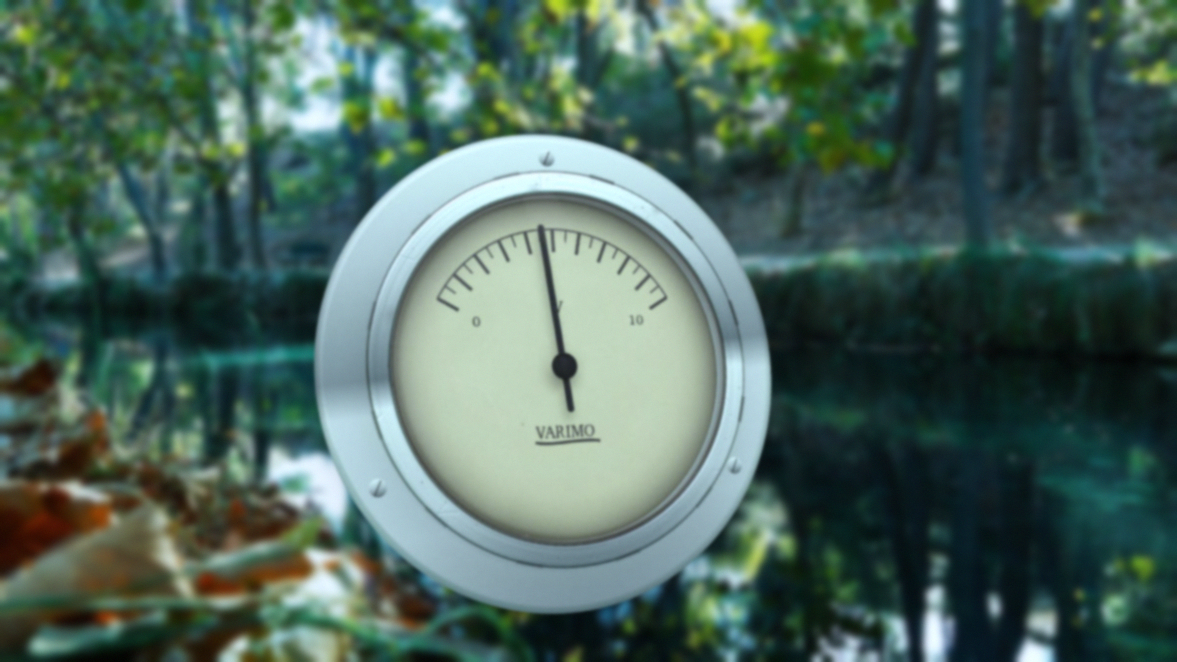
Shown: V 4.5
